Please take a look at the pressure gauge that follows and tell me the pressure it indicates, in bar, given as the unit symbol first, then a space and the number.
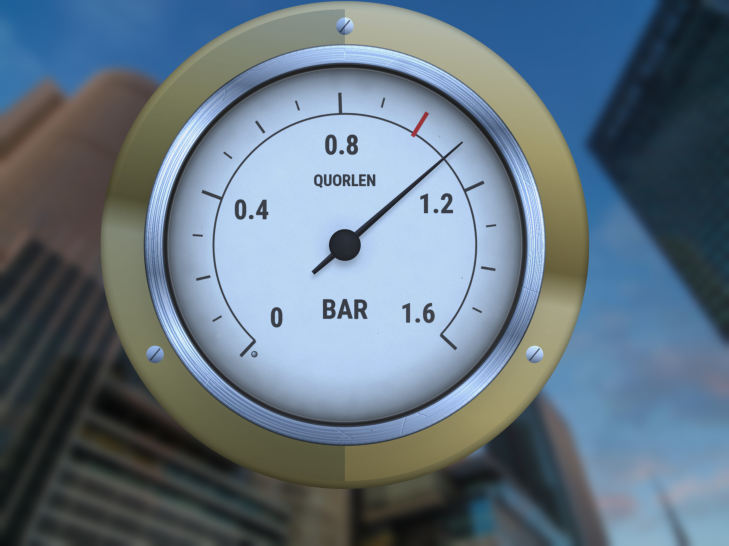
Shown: bar 1.1
